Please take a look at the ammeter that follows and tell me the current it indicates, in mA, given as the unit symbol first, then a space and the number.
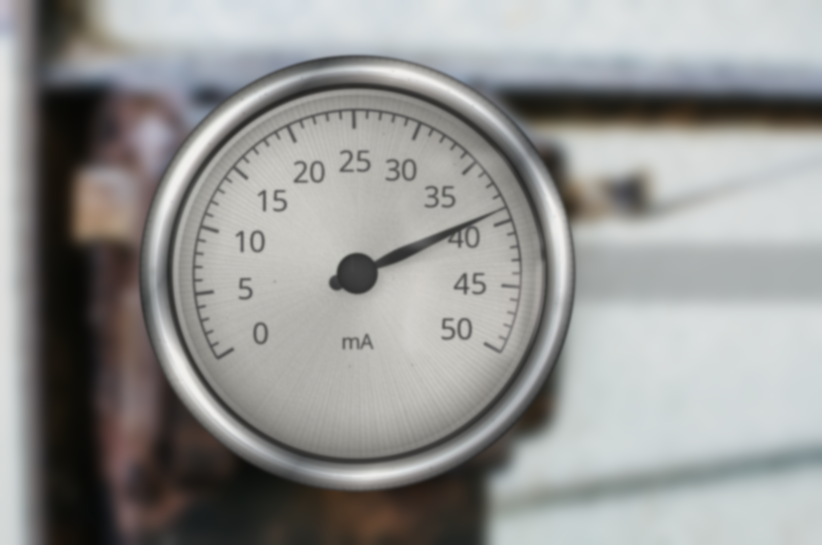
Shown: mA 39
